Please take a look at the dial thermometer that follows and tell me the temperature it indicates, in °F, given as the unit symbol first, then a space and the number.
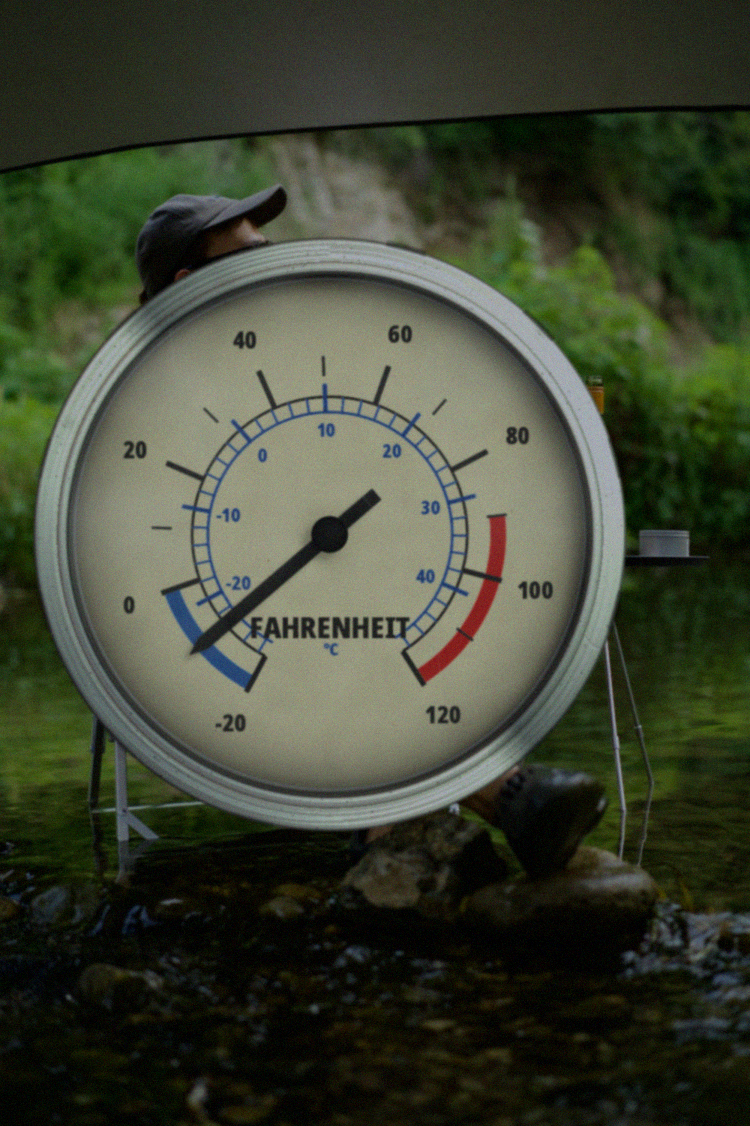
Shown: °F -10
